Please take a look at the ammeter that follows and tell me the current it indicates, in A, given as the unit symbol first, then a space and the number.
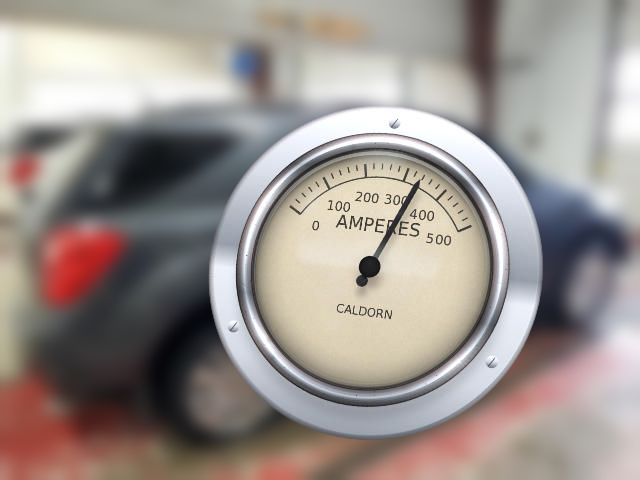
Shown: A 340
